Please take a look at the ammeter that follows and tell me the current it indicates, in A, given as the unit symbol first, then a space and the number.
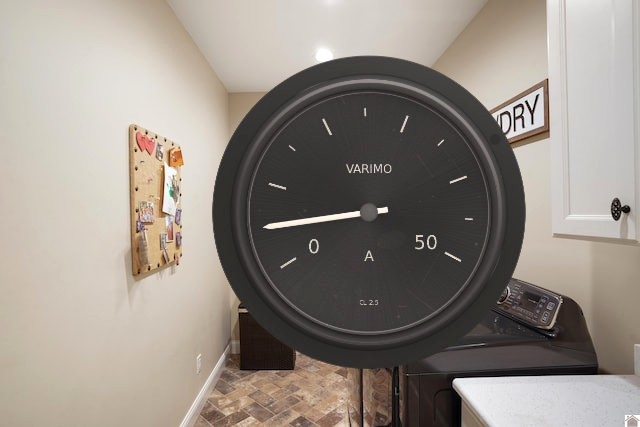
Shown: A 5
